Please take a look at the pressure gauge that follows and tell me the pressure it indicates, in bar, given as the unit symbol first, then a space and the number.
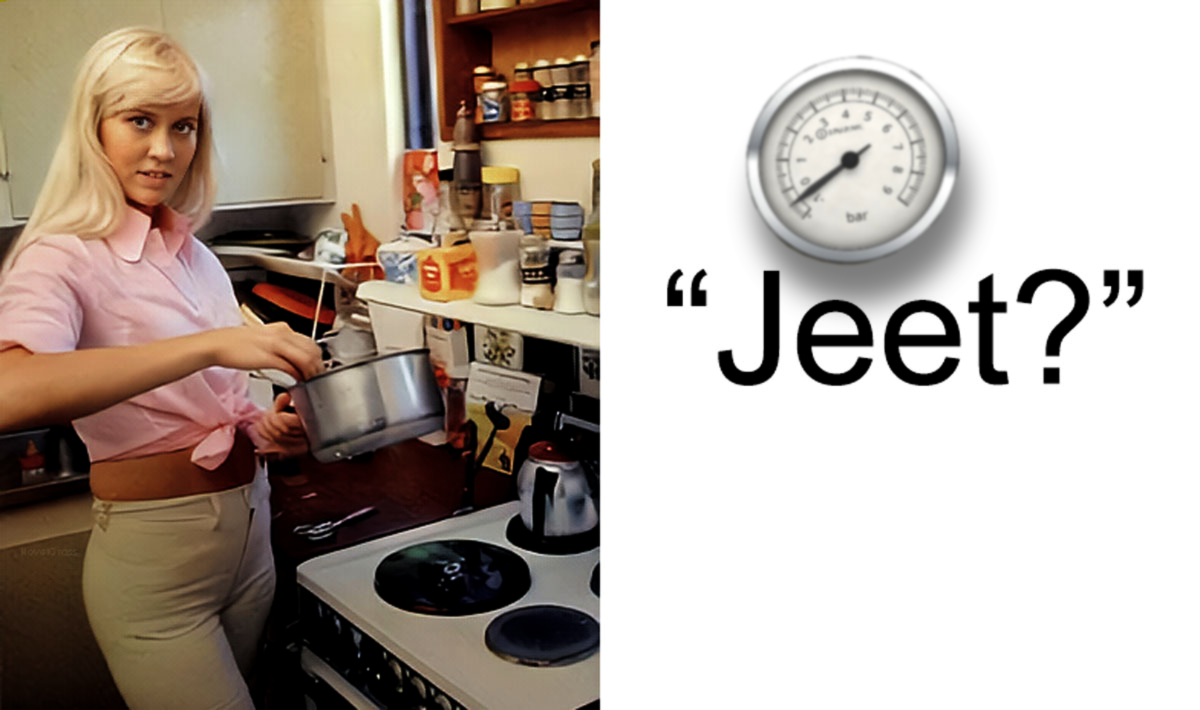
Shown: bar -0.5
